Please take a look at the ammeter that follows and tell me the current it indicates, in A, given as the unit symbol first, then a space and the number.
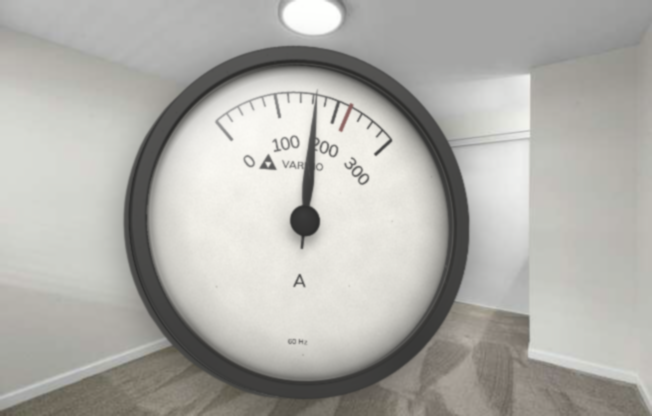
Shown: A 160
